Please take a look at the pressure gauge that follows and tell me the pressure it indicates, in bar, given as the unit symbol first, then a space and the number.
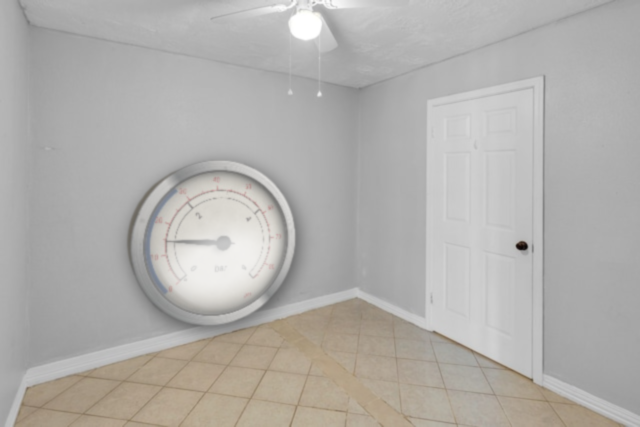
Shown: bar 1
